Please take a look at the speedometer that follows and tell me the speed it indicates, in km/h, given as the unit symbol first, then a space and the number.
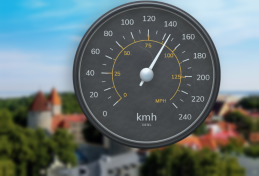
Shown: km/h 145
